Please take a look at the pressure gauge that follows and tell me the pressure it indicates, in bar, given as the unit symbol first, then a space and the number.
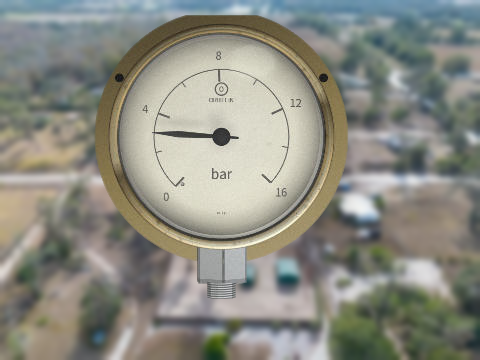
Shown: bar 3
